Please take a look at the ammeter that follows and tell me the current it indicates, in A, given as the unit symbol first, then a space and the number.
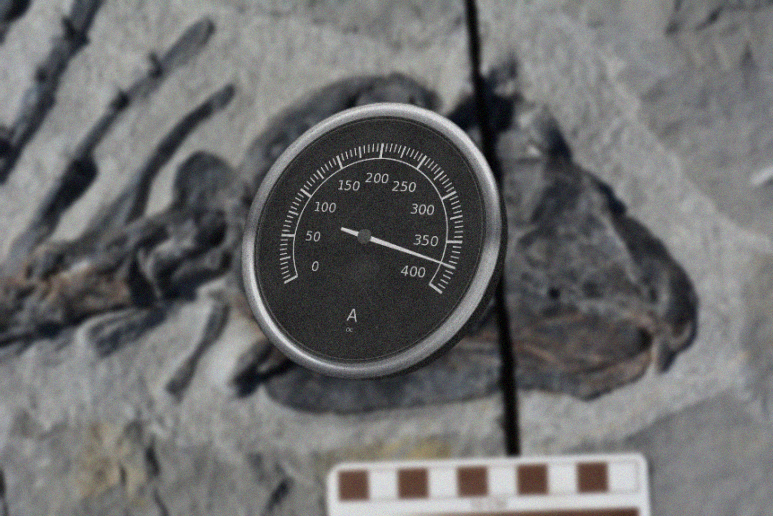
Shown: A 375
